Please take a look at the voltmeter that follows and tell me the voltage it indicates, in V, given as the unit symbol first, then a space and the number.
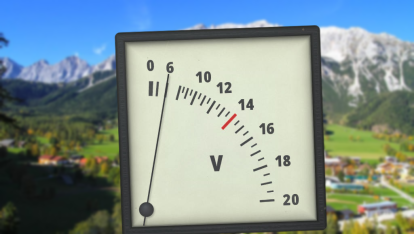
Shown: V 6
